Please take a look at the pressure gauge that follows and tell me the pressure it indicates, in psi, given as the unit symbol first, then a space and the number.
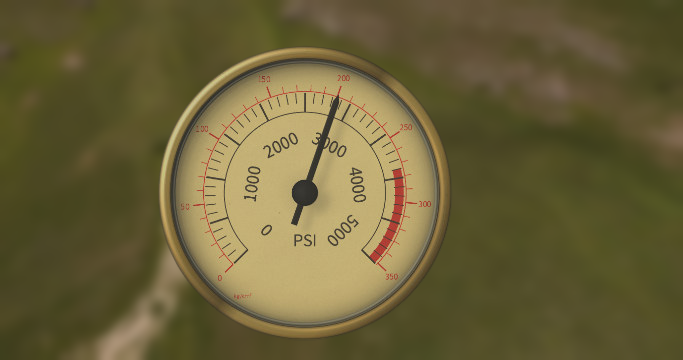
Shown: psi 2850
